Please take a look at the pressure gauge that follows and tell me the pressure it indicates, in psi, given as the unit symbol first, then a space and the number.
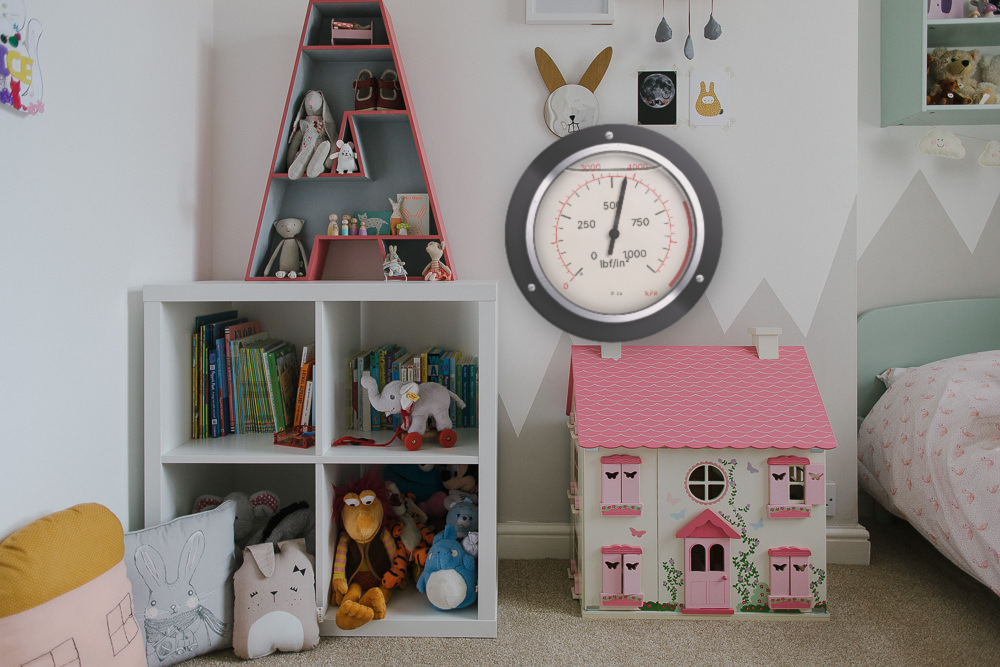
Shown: psi 550
